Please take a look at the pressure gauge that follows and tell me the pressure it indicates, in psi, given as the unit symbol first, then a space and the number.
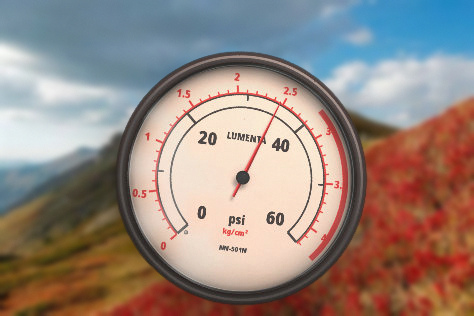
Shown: psi 35
